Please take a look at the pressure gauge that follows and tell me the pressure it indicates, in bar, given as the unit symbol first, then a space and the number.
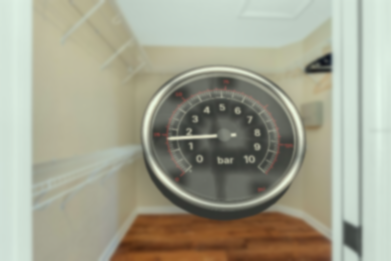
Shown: bar 1.5
